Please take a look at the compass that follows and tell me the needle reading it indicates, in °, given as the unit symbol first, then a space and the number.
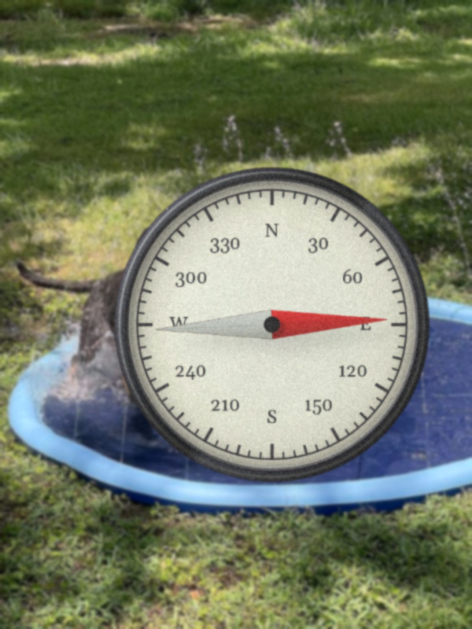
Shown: ° 87.5
